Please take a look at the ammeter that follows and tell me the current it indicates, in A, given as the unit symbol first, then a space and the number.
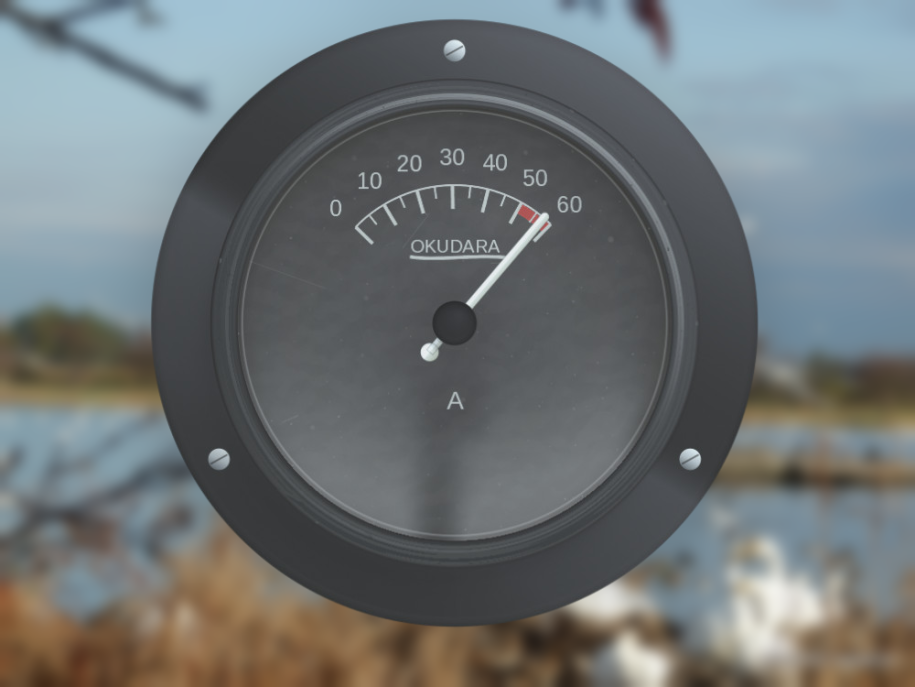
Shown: A 57.5
